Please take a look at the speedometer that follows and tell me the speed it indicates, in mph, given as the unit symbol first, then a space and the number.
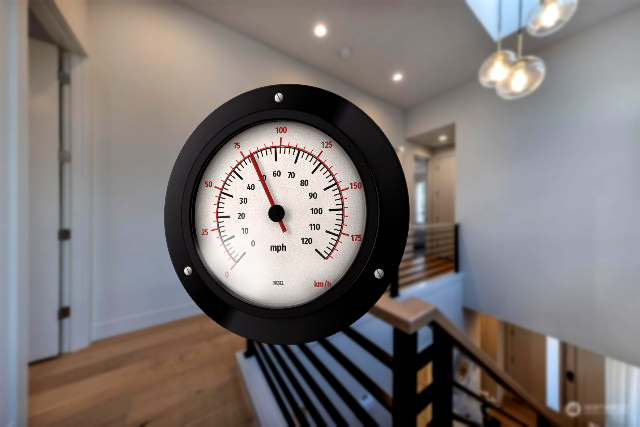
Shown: mph 50
